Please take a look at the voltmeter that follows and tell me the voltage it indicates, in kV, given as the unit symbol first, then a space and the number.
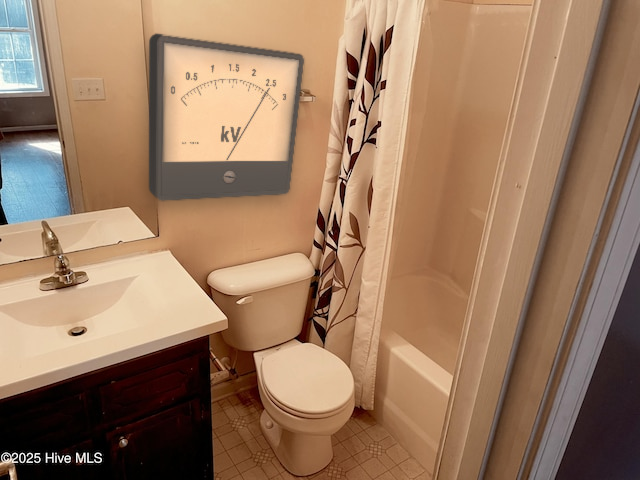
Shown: kV 2.5
